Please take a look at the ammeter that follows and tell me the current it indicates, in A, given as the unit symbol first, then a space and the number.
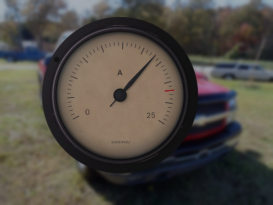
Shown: A 16.5
